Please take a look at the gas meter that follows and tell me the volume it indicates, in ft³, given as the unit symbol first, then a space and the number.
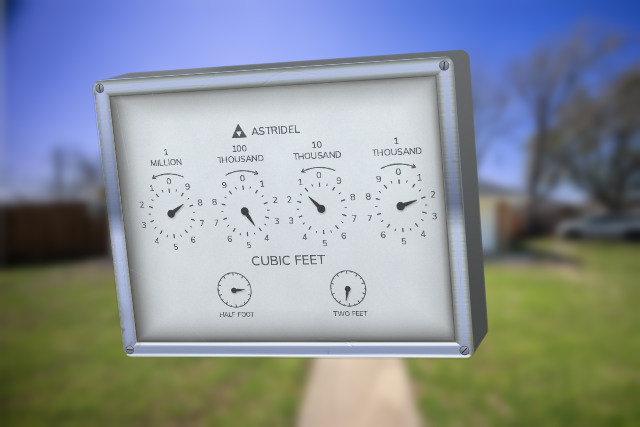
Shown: ft³ 841200
